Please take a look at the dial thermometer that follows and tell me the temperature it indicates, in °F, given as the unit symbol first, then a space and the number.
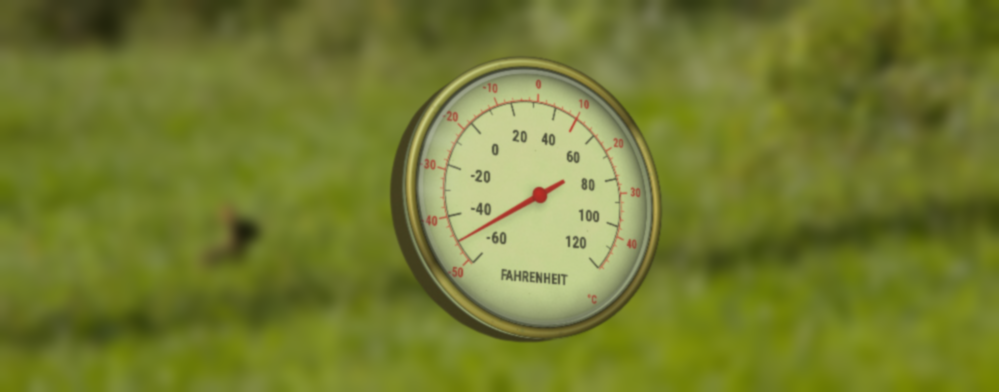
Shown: °F -50
